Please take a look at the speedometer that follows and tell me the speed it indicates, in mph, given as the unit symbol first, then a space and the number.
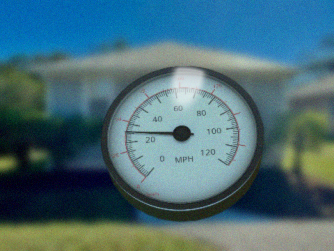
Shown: mph 25
